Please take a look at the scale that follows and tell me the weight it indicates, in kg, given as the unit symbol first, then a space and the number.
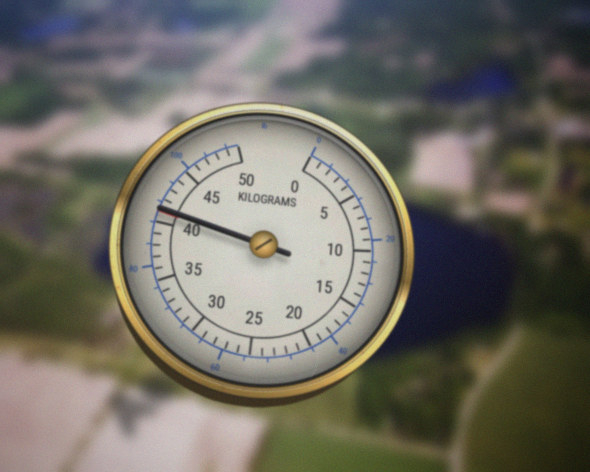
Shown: kg 41
